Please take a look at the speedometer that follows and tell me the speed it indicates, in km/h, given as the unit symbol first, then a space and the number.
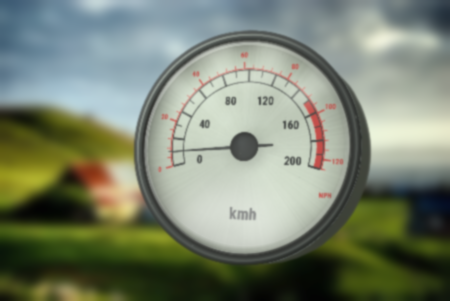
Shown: km/h 10
